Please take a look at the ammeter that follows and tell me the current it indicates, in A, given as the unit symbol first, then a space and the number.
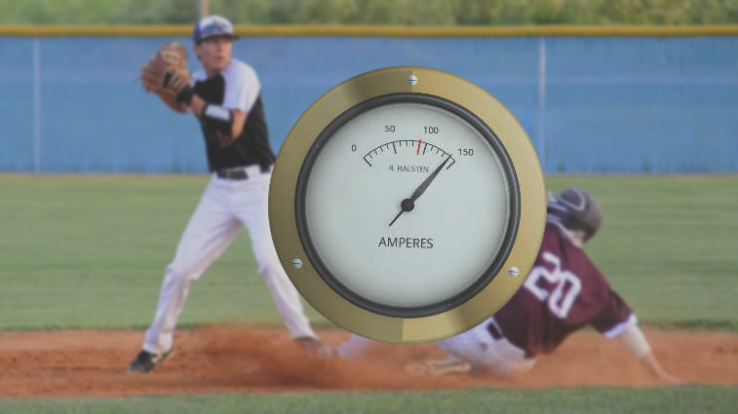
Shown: A 140
